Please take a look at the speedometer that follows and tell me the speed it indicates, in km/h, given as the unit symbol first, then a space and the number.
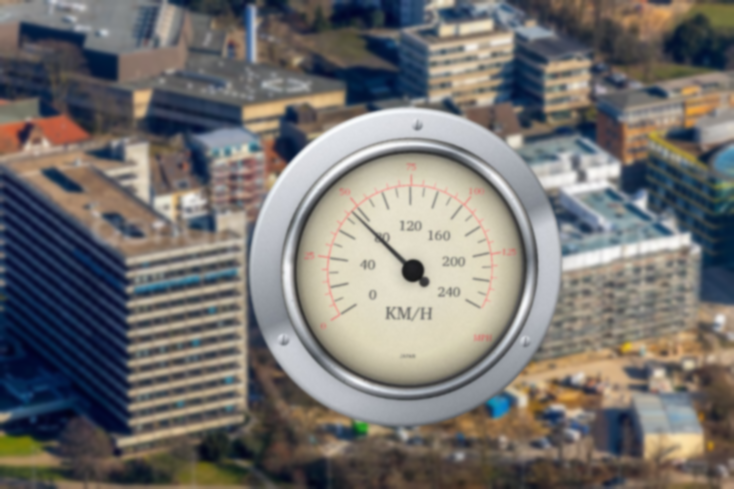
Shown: km/h 75
